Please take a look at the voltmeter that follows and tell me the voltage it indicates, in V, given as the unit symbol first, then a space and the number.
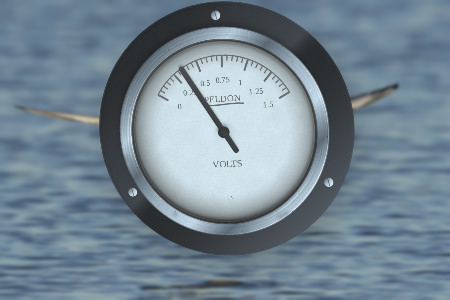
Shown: V 0.35
